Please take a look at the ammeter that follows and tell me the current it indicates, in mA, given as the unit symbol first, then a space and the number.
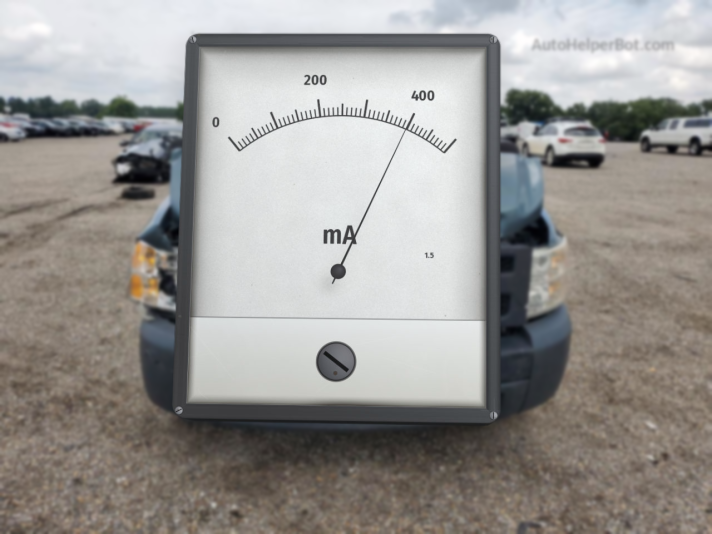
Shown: mA 400
